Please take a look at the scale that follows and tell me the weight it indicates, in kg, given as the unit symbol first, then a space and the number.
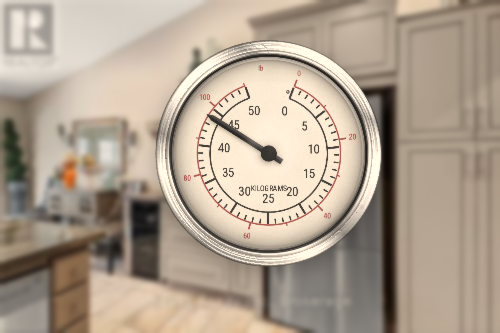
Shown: kg 44
